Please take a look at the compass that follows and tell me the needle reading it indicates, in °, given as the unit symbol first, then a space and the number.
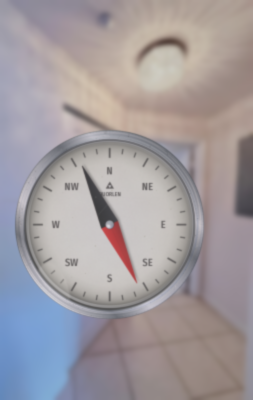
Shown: ° 155
